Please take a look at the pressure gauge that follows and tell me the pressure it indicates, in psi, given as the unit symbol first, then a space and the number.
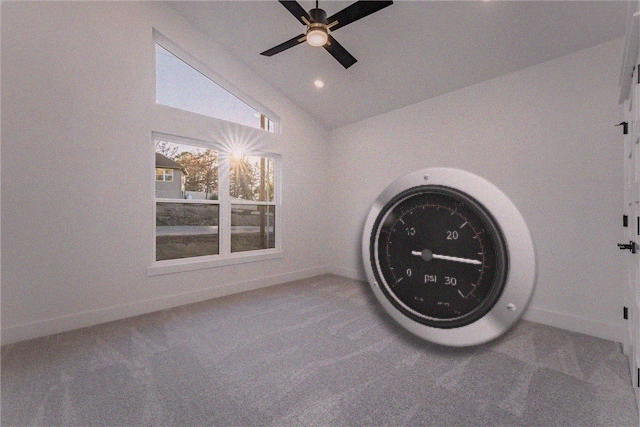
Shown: psi 25
